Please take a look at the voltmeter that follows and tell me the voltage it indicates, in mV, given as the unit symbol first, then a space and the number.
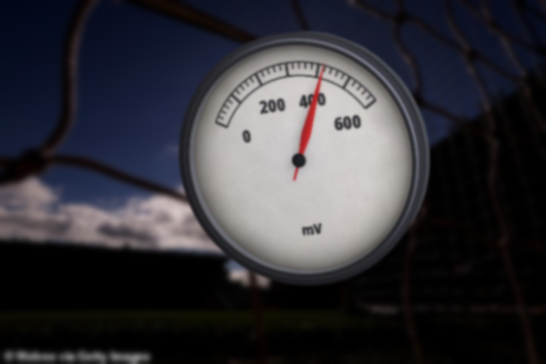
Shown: mV 420
